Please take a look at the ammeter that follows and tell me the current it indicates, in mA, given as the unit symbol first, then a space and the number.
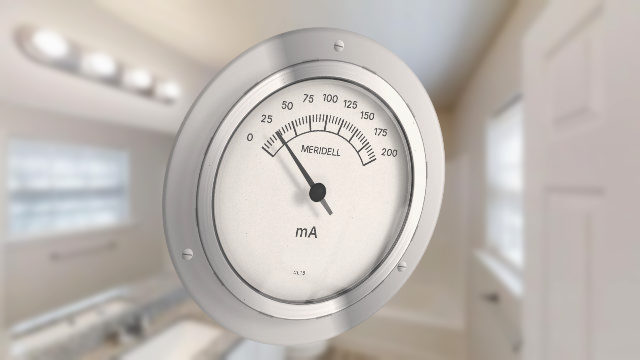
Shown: mA 25
